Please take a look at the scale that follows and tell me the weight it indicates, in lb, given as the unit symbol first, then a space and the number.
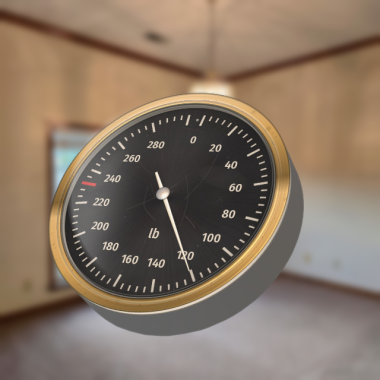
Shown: lb 120
